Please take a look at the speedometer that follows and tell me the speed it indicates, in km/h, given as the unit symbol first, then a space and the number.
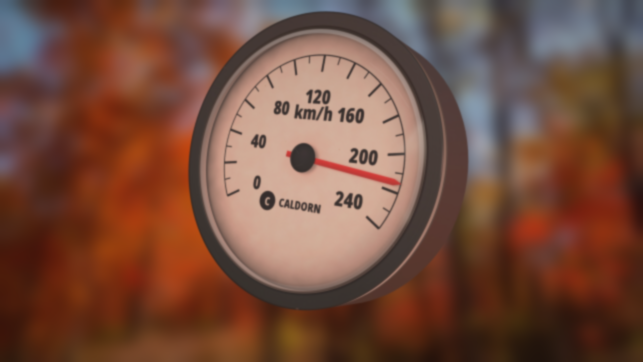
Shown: km/h 215
